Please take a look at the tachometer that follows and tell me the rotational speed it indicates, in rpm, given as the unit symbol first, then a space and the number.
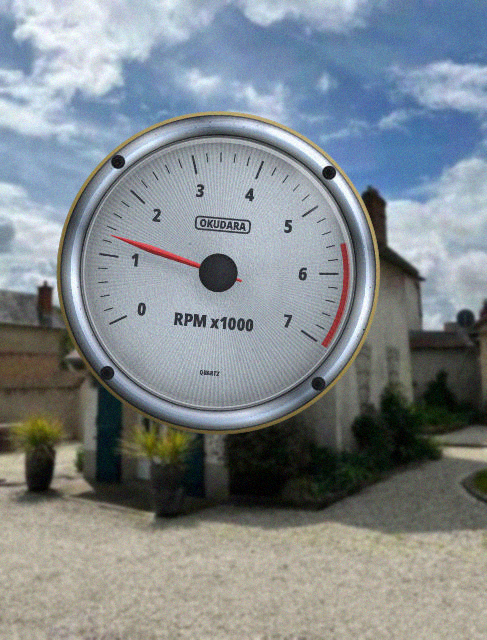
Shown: rpm 1300
